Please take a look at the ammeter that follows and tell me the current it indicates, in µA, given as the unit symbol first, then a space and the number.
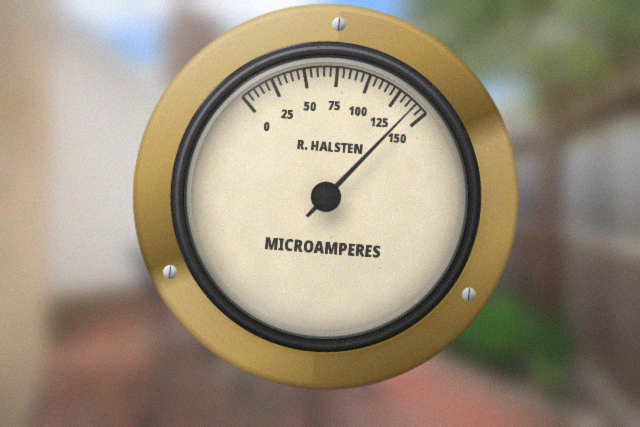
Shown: µA 140
